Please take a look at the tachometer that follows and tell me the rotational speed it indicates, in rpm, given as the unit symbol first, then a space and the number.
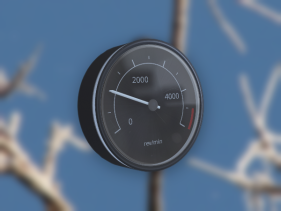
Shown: rpm 1000
